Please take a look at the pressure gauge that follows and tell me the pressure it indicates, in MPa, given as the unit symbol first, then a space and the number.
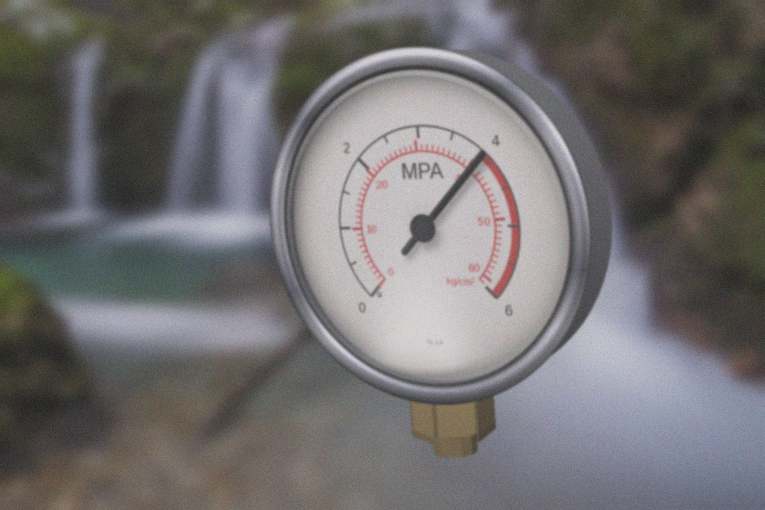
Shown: MPa 4
